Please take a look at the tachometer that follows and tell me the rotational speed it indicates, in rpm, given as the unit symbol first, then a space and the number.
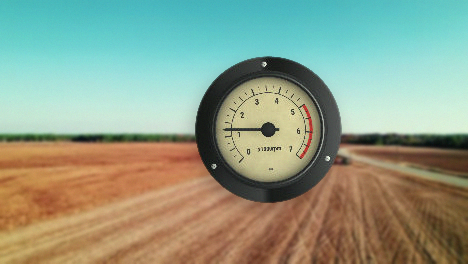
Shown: rpm 1250
